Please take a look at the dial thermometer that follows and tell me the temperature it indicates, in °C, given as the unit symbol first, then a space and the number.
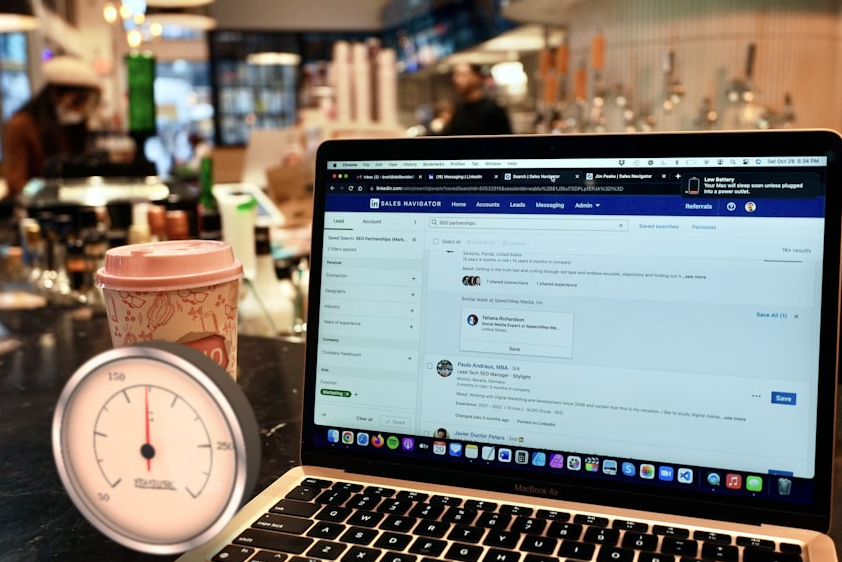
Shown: °C 175
